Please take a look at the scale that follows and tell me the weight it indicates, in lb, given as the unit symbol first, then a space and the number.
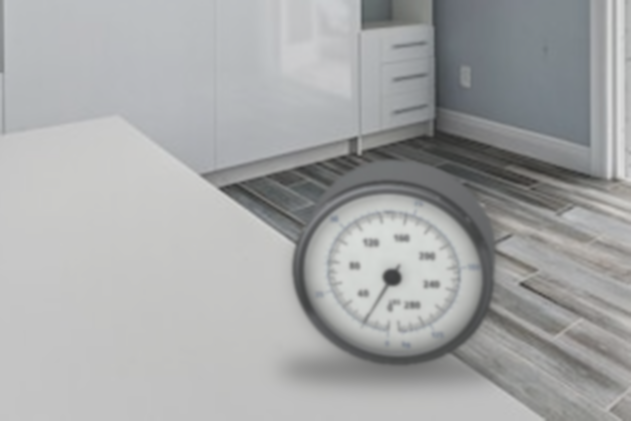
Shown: lb 20
